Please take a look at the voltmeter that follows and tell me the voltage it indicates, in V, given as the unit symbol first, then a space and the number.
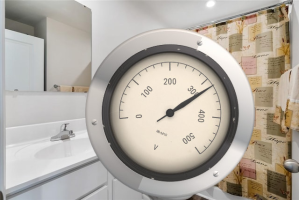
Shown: V 320
